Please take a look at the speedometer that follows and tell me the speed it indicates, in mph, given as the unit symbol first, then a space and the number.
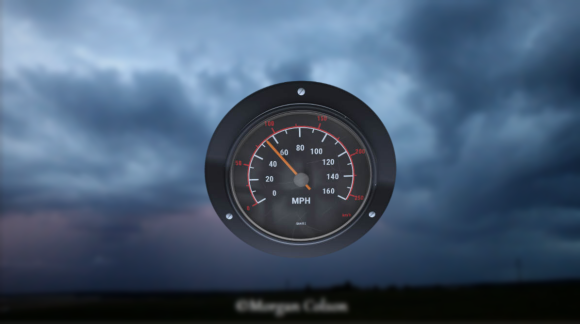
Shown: mph 55
